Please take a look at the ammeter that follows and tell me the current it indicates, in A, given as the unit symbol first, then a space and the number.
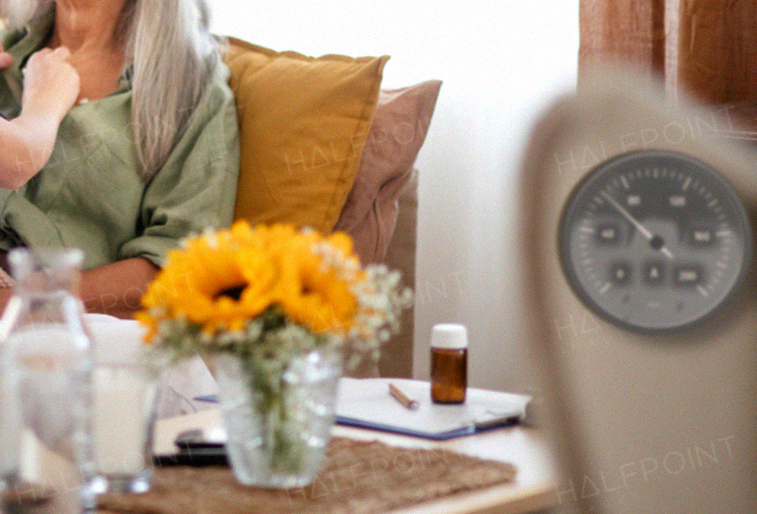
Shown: A 65
